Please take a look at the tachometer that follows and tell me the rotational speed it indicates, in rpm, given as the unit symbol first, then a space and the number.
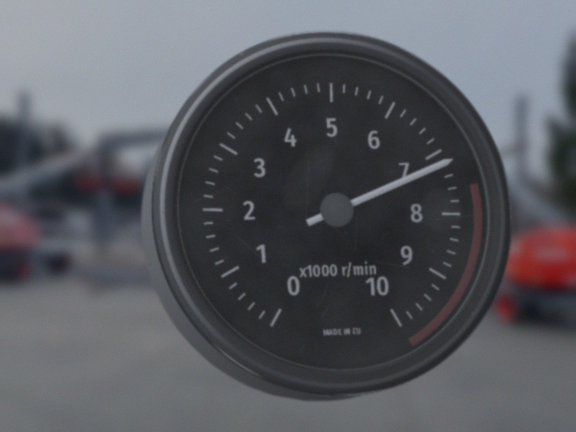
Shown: rpm 7200
